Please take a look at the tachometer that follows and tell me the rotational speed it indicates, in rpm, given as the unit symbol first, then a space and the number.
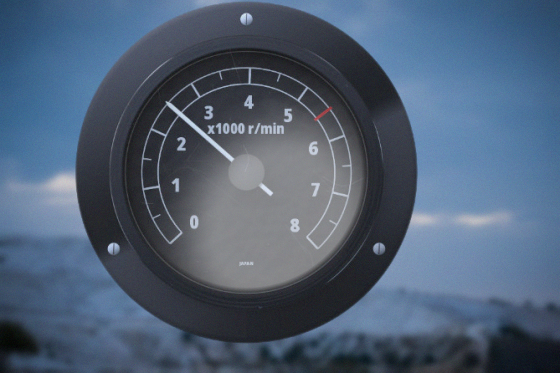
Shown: rpm 2500
